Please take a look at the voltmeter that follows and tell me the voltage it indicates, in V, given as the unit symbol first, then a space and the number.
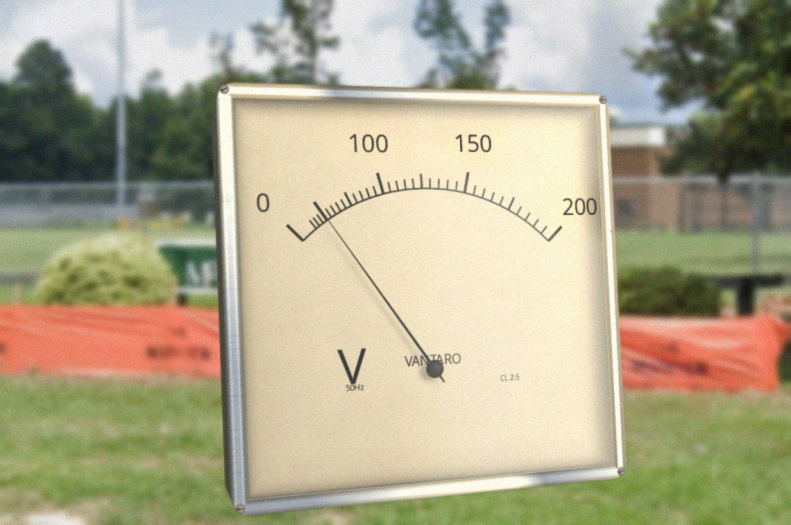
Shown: V 50
